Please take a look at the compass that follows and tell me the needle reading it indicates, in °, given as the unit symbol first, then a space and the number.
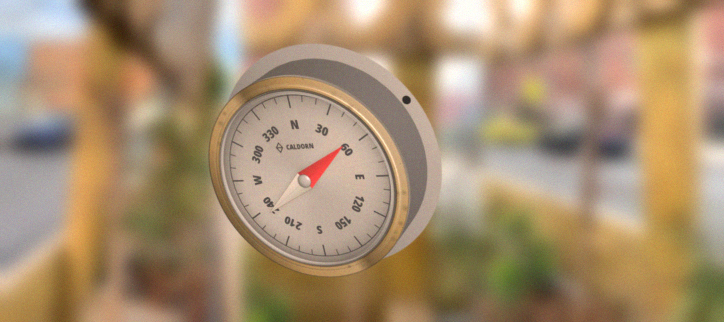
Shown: ° 55
